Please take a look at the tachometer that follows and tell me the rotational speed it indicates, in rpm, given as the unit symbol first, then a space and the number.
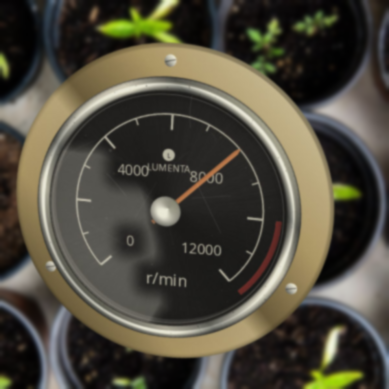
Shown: rpm 8000
